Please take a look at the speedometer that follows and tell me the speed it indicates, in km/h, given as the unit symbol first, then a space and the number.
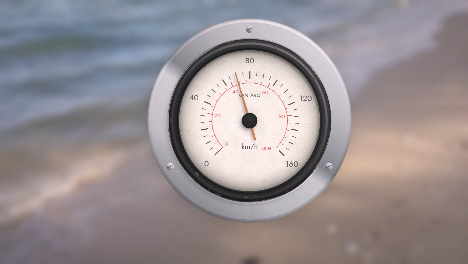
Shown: km/h 70
